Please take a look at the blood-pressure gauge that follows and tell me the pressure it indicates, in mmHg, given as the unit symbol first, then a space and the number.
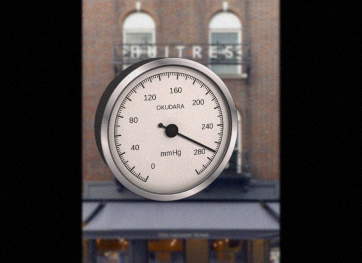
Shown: mmHg 270
